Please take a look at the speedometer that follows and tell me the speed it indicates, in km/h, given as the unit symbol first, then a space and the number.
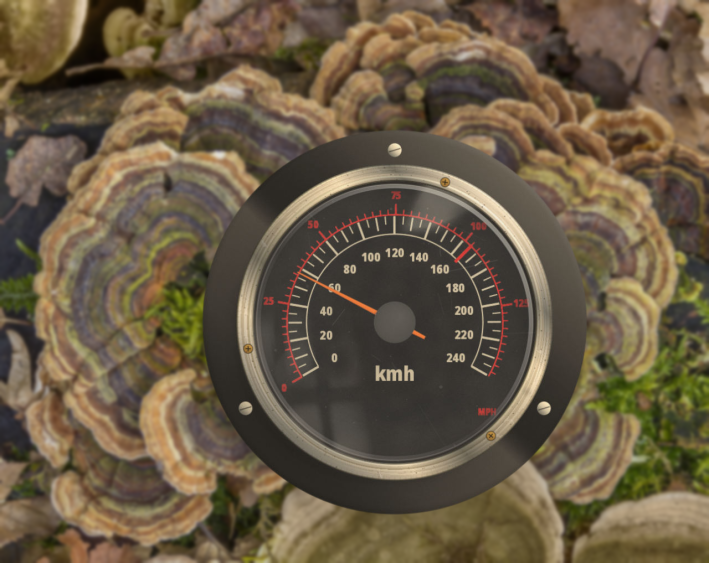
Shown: km/h 57.5
